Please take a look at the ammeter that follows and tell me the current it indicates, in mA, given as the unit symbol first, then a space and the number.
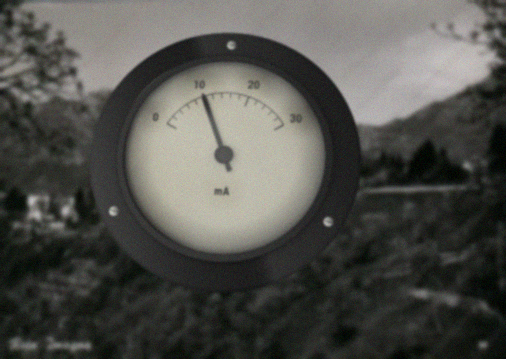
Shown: mA 10
